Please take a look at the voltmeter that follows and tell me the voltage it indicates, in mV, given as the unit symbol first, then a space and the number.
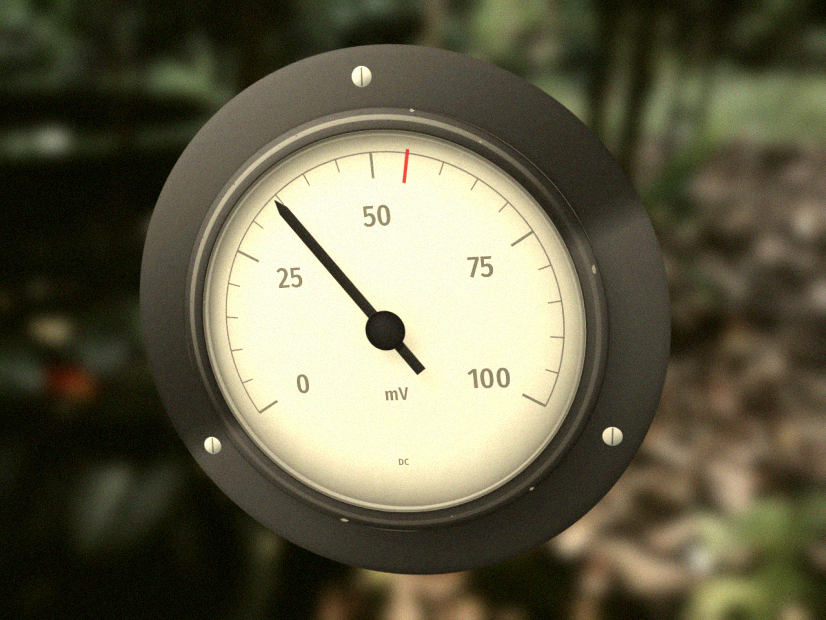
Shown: mV 35
